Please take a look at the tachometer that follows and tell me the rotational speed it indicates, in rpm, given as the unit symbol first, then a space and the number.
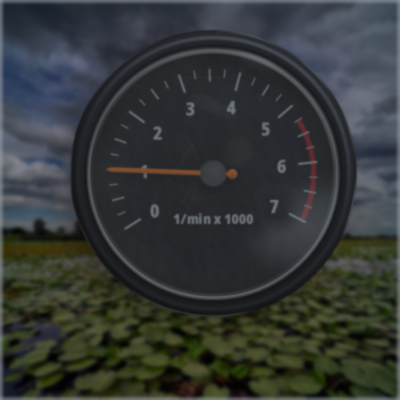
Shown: rpm 1000
